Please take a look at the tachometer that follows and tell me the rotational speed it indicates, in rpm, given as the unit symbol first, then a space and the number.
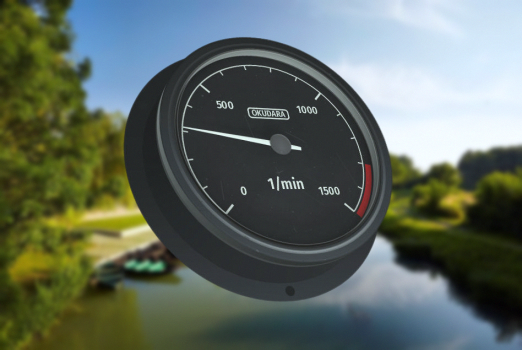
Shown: rpm 300
